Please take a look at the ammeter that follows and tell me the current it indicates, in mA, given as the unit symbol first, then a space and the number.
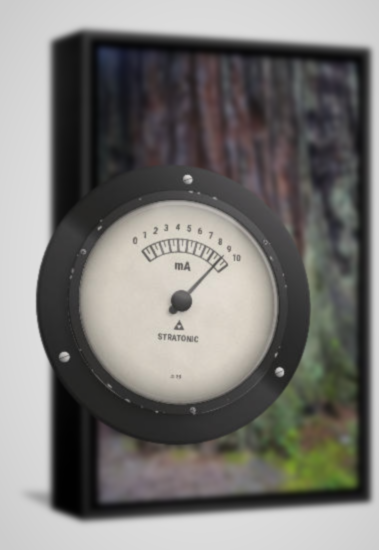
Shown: mA 9
